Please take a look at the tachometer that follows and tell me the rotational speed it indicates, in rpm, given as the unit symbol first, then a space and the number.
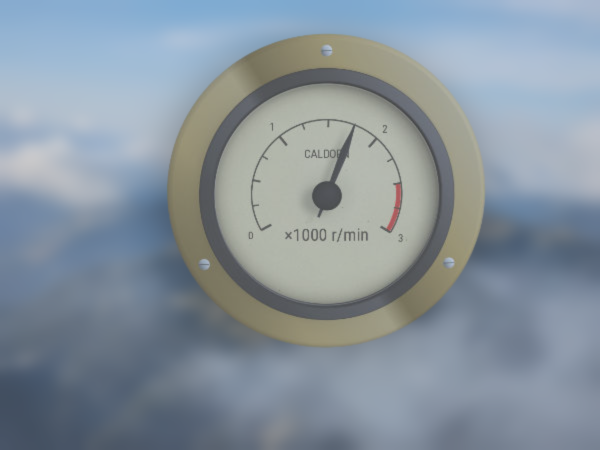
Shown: rpm 1750
